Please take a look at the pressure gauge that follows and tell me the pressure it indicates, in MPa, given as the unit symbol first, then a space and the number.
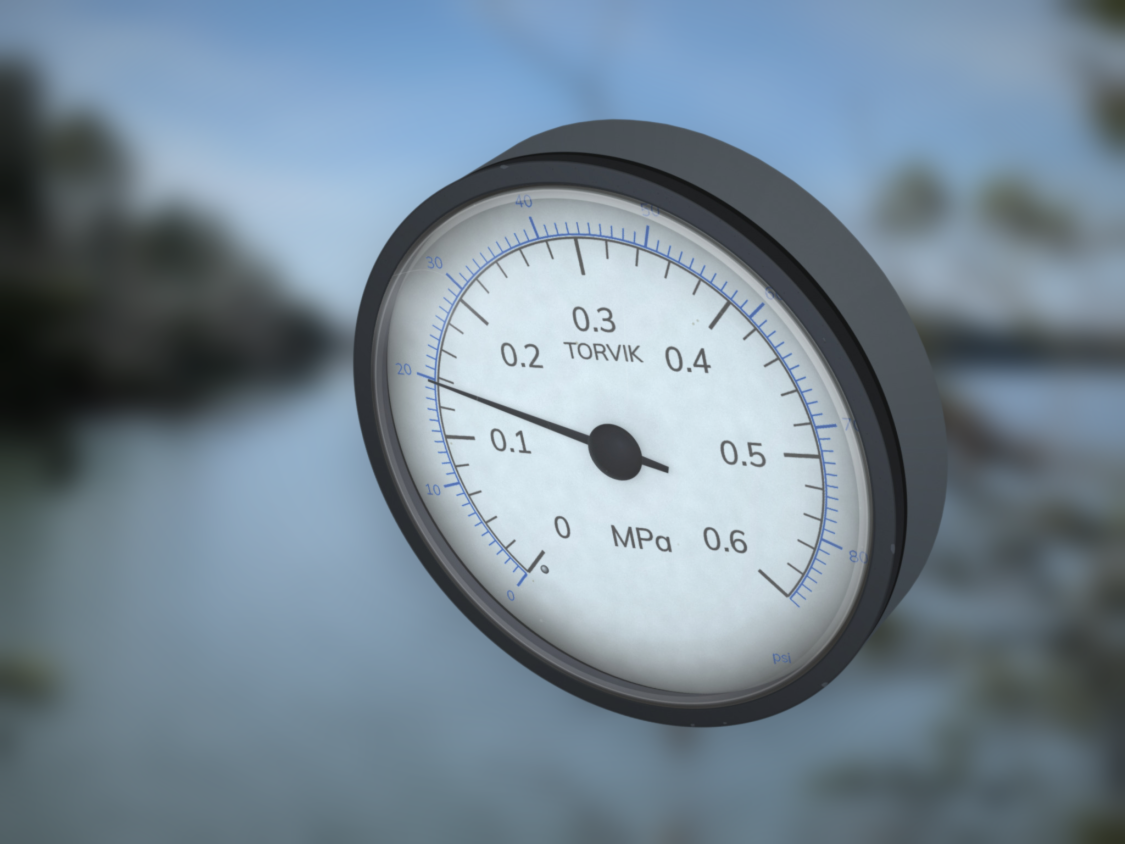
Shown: MPa 0.14
